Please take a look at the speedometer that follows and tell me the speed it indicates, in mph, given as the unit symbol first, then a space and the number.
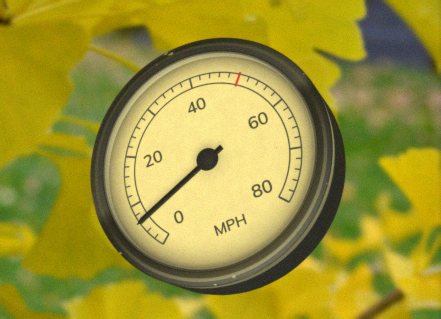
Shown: mph 6
